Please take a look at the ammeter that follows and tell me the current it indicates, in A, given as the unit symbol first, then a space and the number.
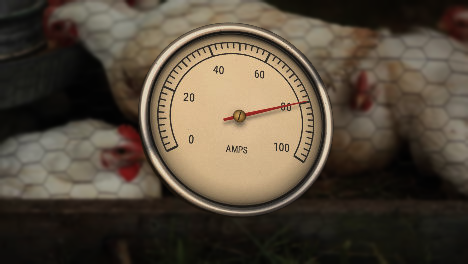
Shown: A 80
